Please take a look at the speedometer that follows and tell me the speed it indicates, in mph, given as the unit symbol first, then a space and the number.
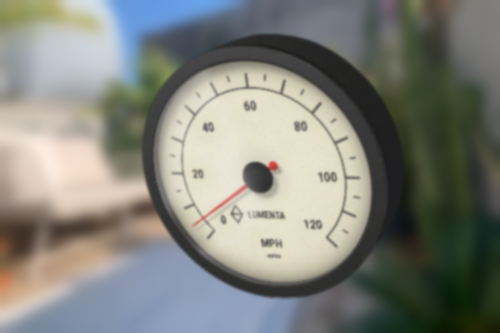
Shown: mph 5
